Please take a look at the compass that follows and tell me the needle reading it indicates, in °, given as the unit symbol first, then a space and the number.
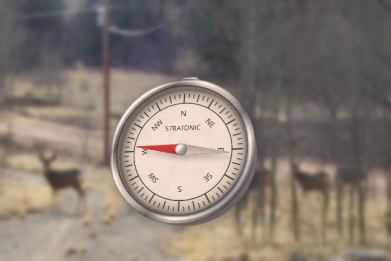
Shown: ° 275
